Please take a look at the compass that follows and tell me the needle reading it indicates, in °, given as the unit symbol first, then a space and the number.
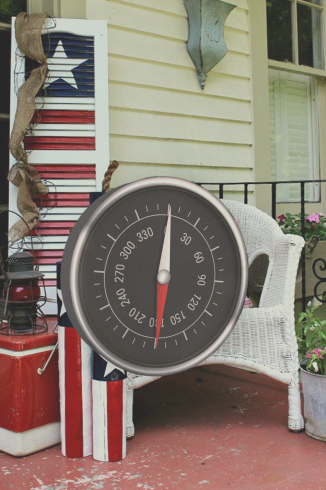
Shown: ° 180
